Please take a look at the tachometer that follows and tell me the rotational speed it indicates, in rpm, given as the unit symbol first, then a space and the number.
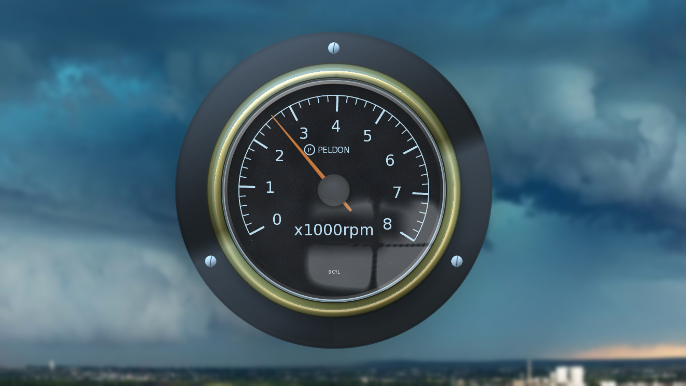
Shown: rpm 2600
